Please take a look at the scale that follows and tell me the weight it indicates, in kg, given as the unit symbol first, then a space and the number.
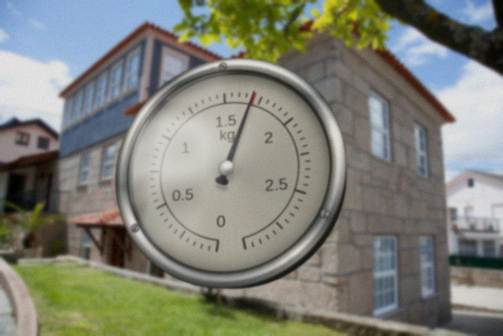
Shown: kg 1.7
